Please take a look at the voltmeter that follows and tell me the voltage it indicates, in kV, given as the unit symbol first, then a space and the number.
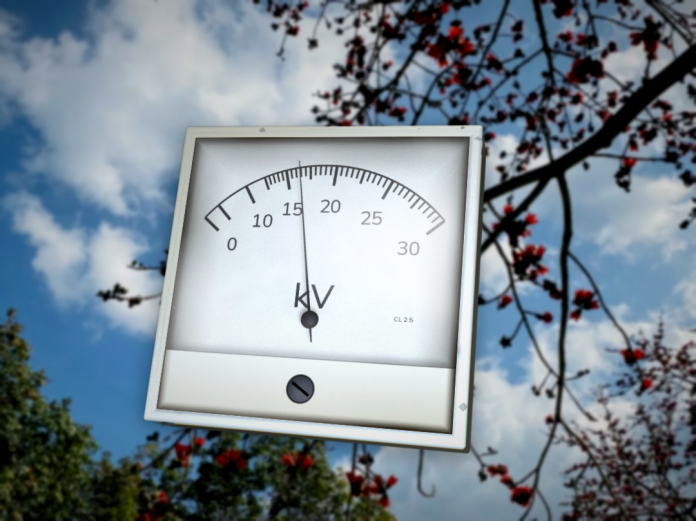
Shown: kV 16.5
